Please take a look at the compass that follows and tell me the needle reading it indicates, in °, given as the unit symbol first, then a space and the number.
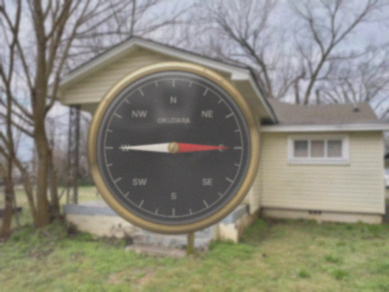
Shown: ° 90
